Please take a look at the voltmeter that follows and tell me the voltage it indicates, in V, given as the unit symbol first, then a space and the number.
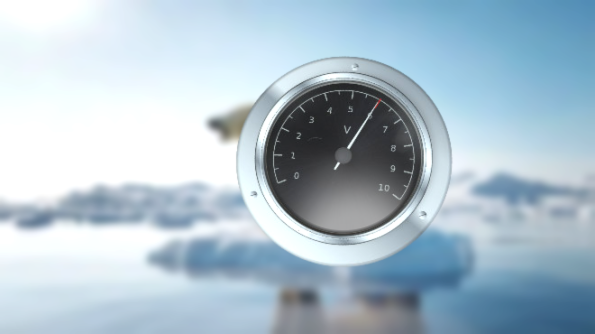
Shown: V 6
